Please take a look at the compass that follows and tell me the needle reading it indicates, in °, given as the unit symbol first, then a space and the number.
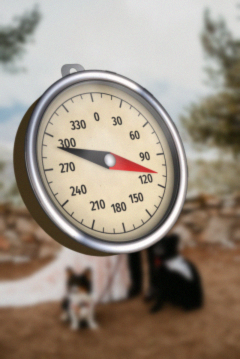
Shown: ° 110
